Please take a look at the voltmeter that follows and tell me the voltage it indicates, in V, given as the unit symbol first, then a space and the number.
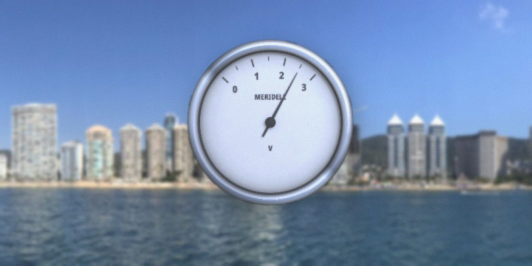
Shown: V 2.5
